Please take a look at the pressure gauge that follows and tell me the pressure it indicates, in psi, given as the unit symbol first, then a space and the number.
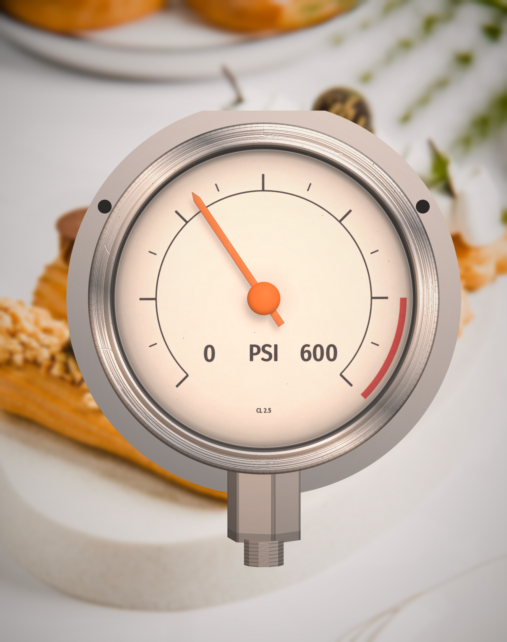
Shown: psi 225
